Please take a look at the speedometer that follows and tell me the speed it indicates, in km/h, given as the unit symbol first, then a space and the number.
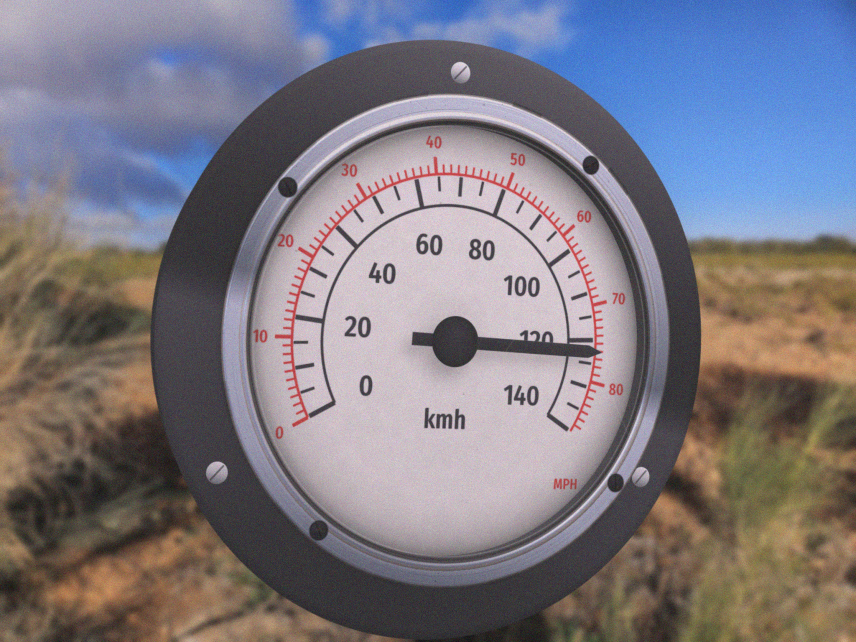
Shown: km/h 122.5
